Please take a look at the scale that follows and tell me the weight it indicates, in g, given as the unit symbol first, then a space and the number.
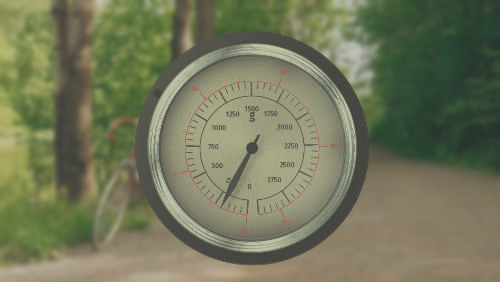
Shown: g 200
